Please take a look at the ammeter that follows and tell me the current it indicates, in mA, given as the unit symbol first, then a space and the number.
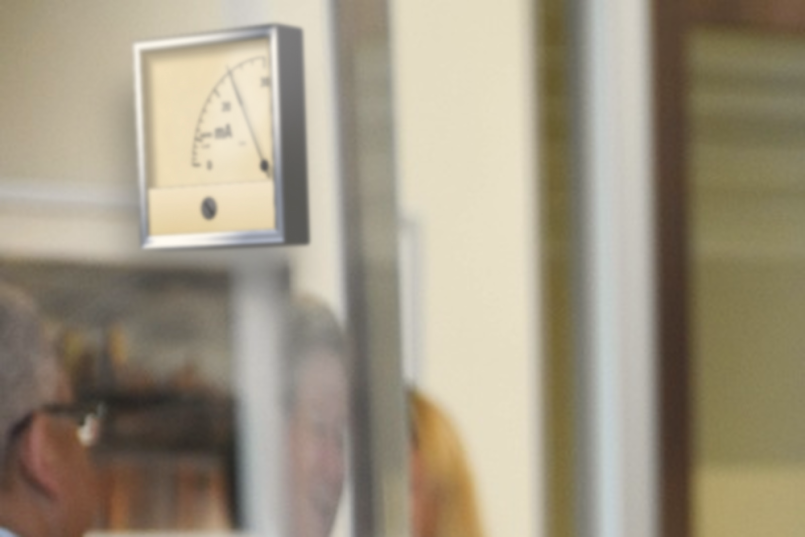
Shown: mA 24
